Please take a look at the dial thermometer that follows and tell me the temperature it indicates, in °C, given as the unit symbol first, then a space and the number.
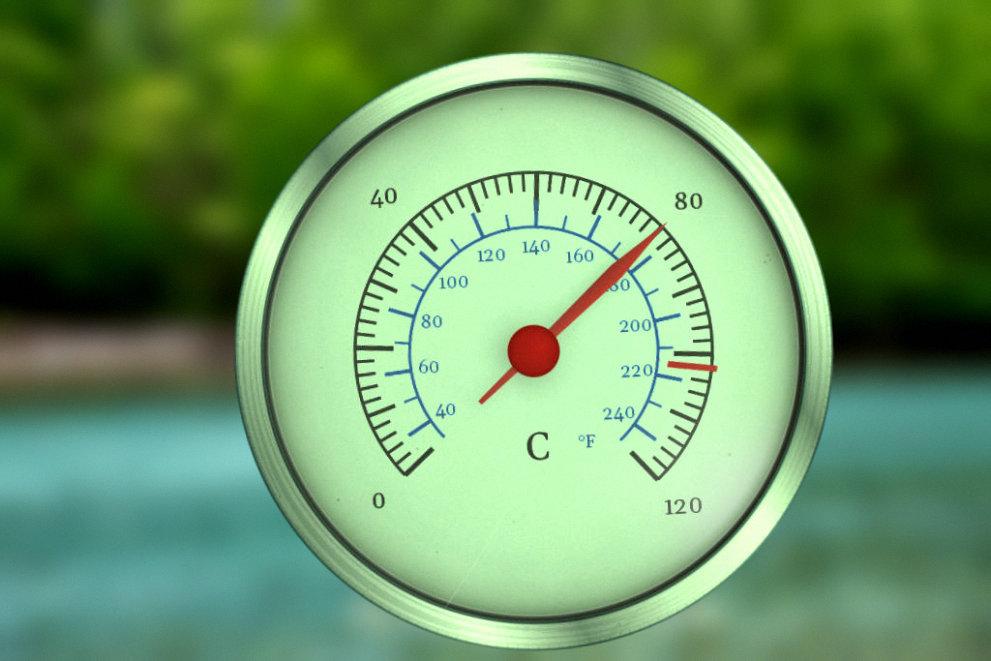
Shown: °C 80
